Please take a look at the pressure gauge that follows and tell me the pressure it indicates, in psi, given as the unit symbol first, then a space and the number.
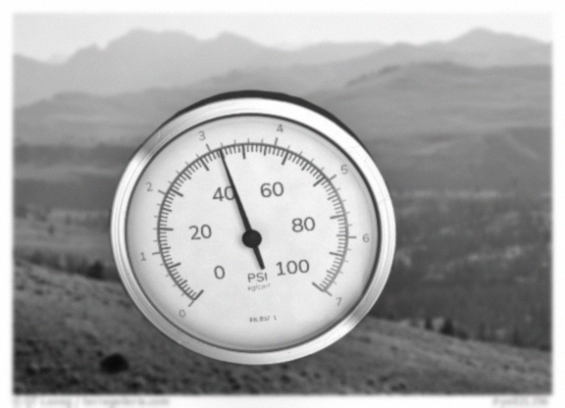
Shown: psi 45
